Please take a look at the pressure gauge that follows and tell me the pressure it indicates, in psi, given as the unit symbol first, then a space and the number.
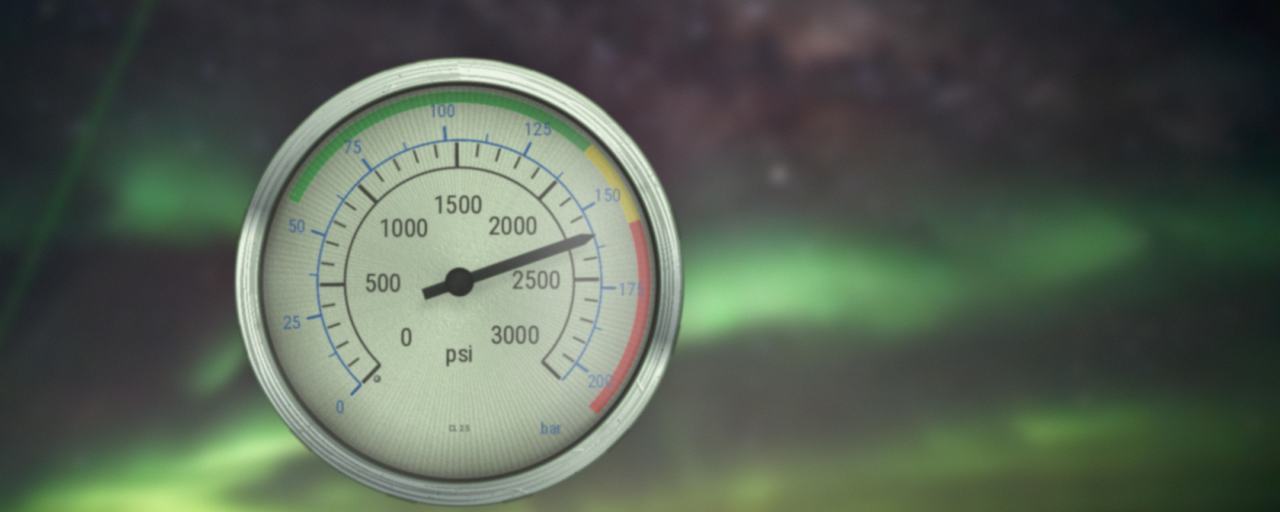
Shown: psi 2300
